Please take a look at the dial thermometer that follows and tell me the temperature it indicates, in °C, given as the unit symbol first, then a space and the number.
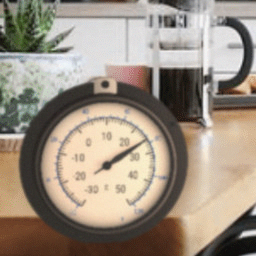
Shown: °C 25
